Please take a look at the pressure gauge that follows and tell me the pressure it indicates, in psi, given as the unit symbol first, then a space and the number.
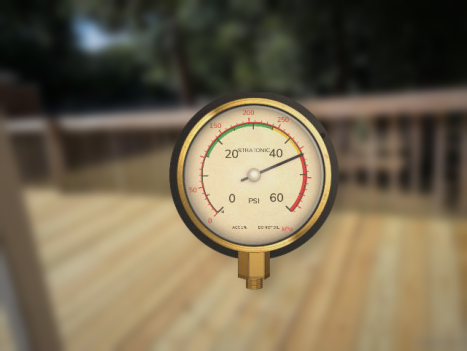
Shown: psi 45
